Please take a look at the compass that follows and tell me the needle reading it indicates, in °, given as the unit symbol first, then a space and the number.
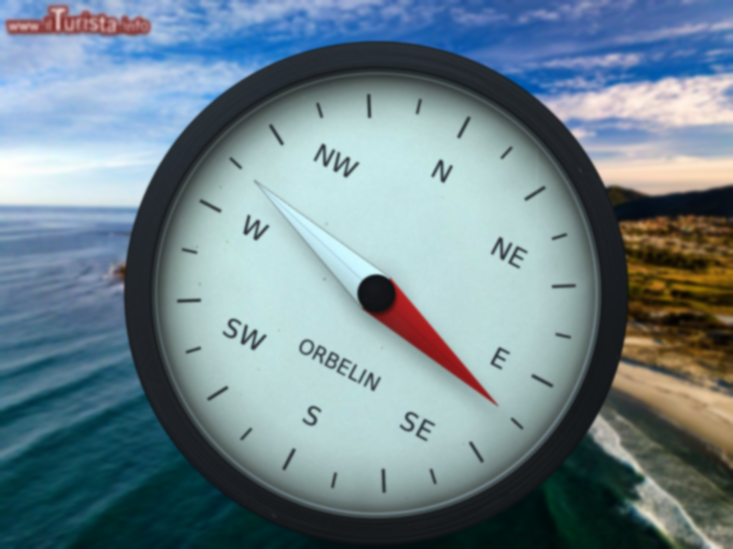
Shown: ° 105
